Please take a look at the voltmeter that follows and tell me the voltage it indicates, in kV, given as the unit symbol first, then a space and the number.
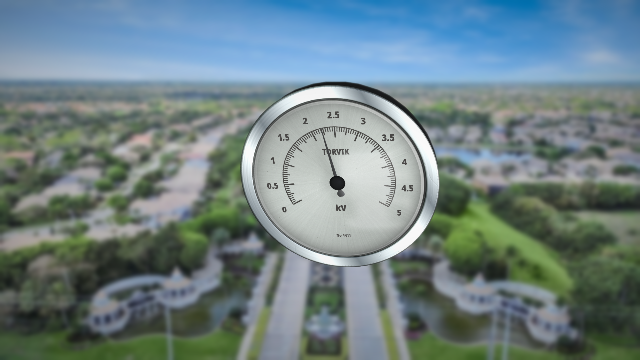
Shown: kV 2.25
